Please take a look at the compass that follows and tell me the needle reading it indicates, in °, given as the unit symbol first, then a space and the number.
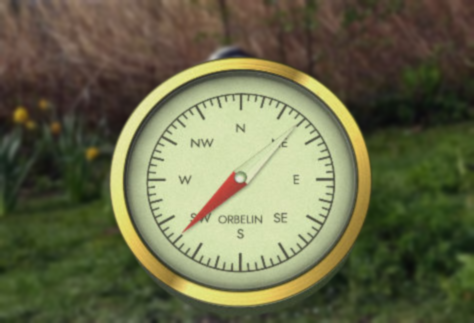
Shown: ° 225
